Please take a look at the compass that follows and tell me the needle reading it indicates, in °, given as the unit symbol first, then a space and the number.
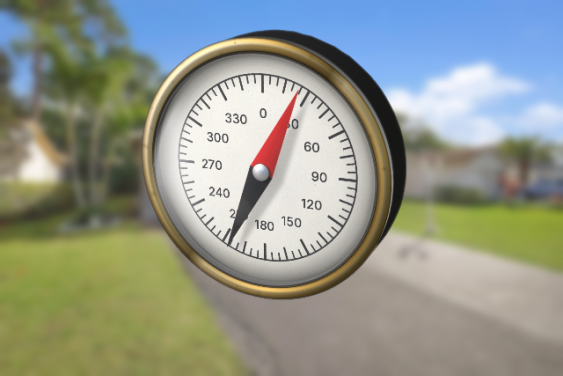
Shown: ° 25
